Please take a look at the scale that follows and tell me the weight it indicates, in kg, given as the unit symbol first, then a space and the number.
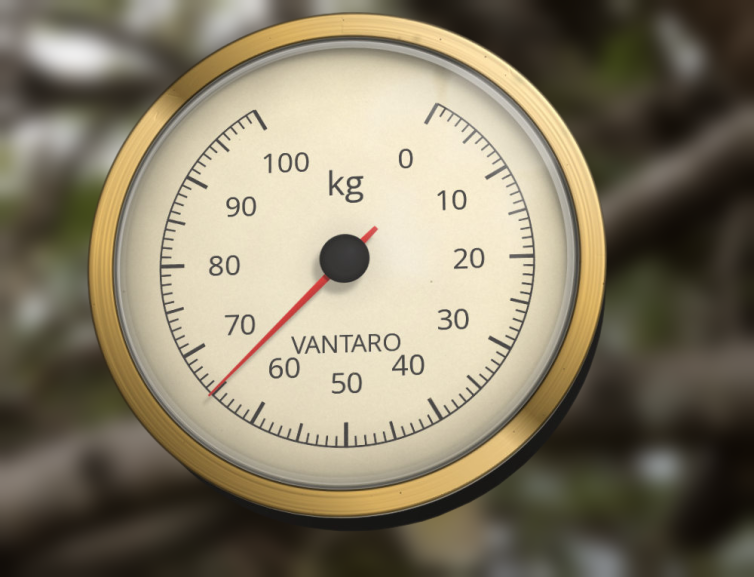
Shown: kg 65
